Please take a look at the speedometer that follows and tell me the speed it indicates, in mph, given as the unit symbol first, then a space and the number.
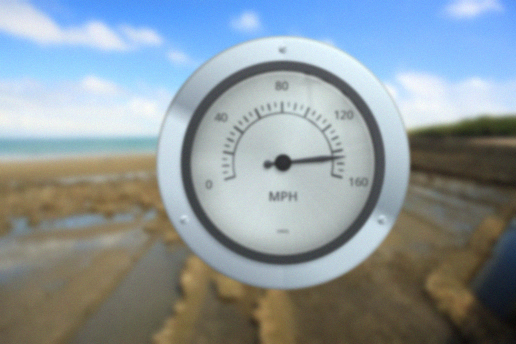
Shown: mph 145
